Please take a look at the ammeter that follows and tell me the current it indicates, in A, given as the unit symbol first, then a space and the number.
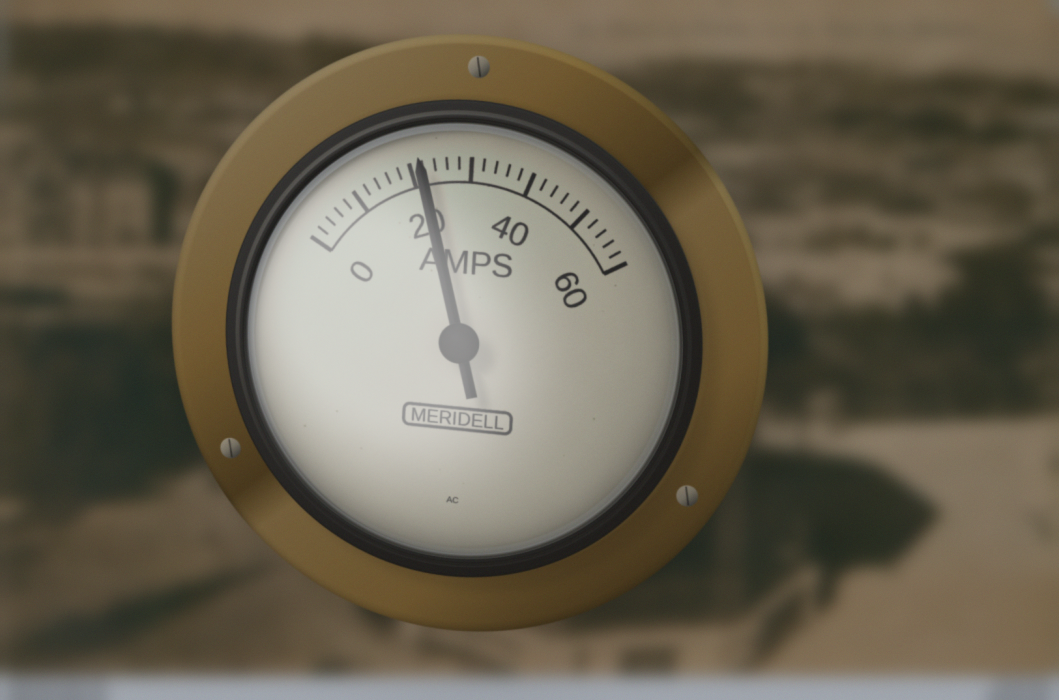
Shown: A 22
